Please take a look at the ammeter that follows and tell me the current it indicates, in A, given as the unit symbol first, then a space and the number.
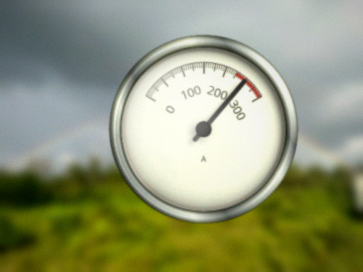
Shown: A 250
